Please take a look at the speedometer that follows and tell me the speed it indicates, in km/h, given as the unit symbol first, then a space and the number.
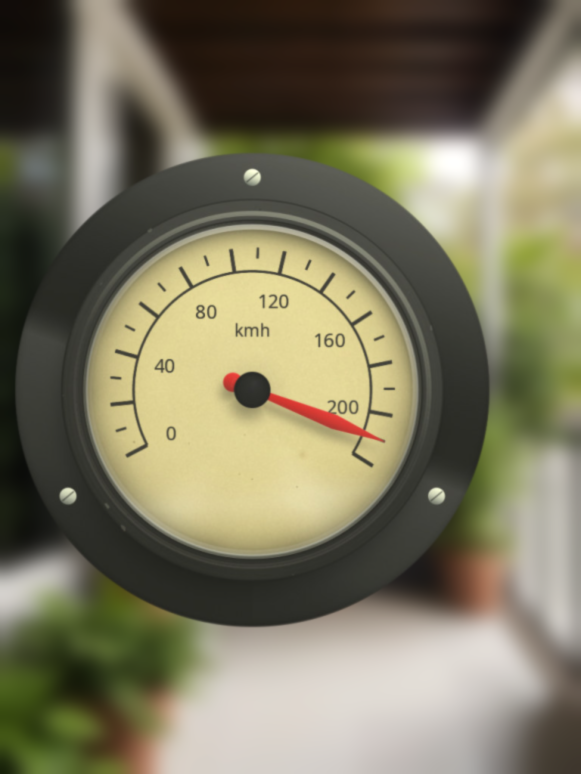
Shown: km/h 210
